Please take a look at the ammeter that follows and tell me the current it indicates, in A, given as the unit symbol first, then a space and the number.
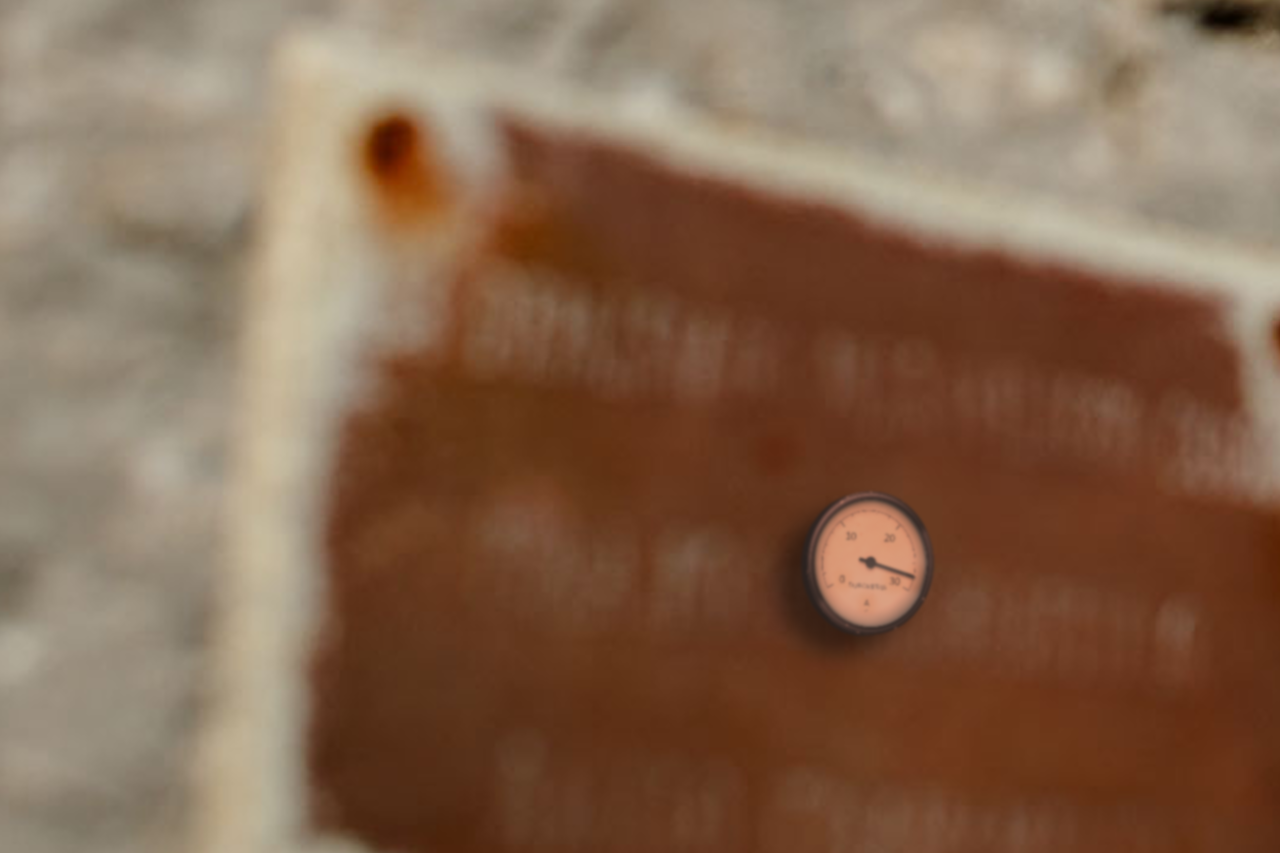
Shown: A 28
